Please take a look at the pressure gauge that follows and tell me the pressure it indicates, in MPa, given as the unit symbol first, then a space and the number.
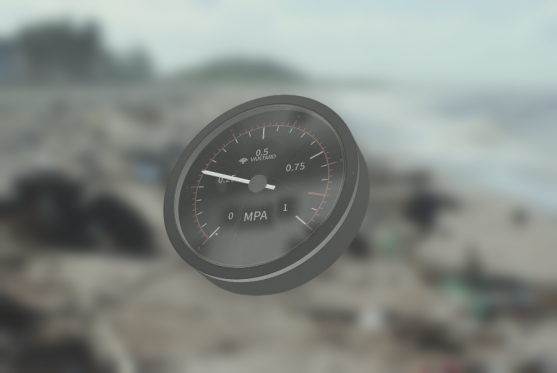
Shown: MPa 0.25
